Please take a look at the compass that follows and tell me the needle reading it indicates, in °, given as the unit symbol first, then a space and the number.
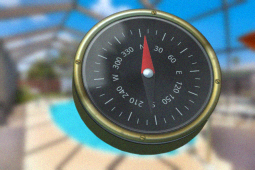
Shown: ° 5
